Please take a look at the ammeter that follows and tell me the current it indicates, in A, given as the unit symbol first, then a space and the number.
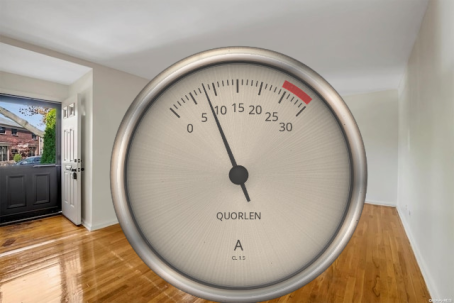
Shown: A 8
